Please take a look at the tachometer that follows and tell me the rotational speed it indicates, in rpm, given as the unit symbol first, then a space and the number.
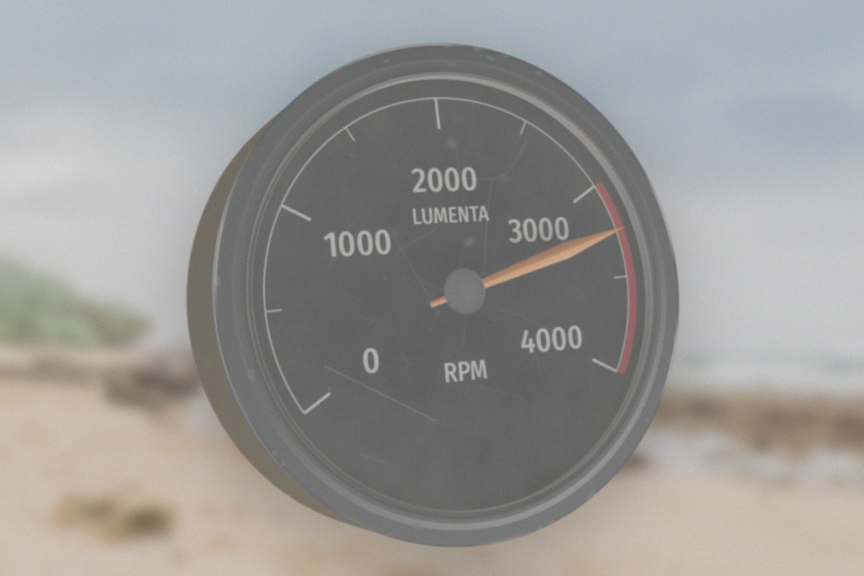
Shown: rpm 3250
